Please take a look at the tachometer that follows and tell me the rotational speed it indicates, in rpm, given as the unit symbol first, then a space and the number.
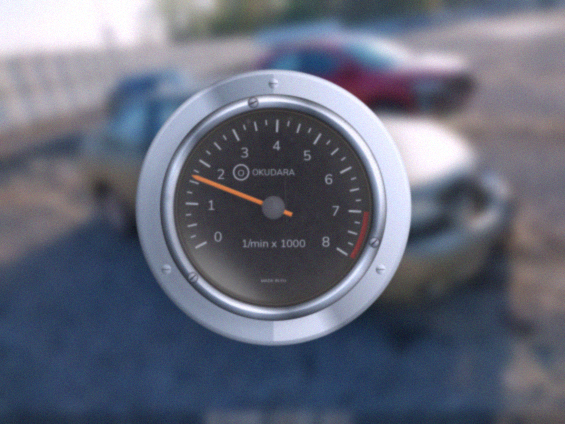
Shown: rpm 1625
